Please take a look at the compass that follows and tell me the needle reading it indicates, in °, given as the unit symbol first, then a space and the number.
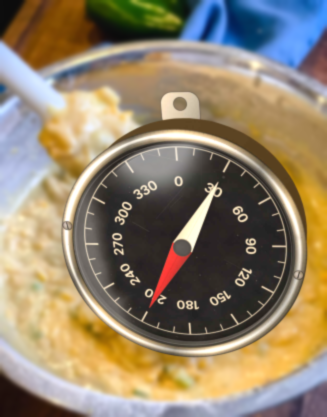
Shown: ° 210
